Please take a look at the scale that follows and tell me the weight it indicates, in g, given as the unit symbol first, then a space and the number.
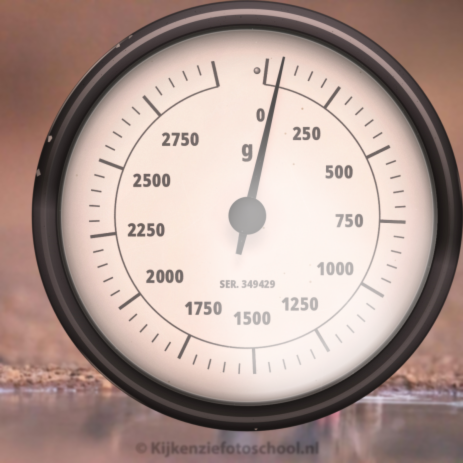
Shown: g 50
